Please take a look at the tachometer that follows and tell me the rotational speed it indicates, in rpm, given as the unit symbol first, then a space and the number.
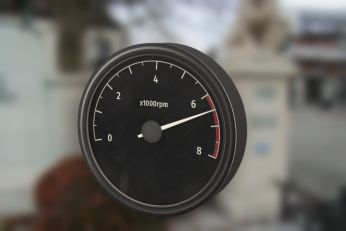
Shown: rpm 6500
